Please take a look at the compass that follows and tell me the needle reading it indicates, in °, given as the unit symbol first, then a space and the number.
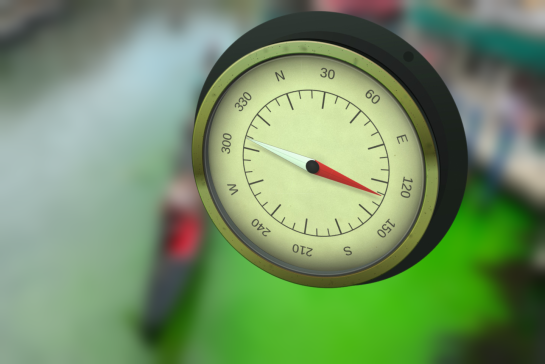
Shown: ° 130
